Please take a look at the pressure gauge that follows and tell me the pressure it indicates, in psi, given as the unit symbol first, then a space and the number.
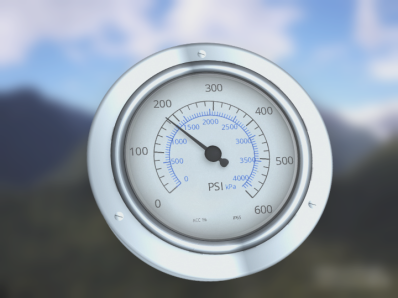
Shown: psi 180
